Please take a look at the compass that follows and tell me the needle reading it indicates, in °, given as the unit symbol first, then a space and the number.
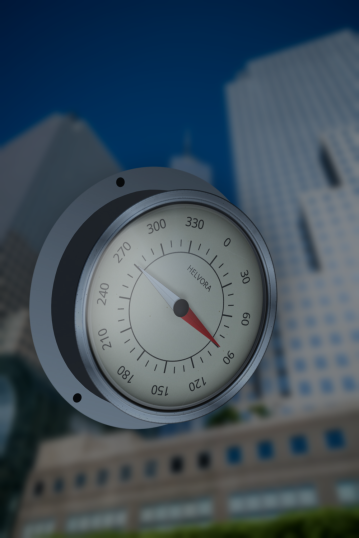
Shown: ° 90
